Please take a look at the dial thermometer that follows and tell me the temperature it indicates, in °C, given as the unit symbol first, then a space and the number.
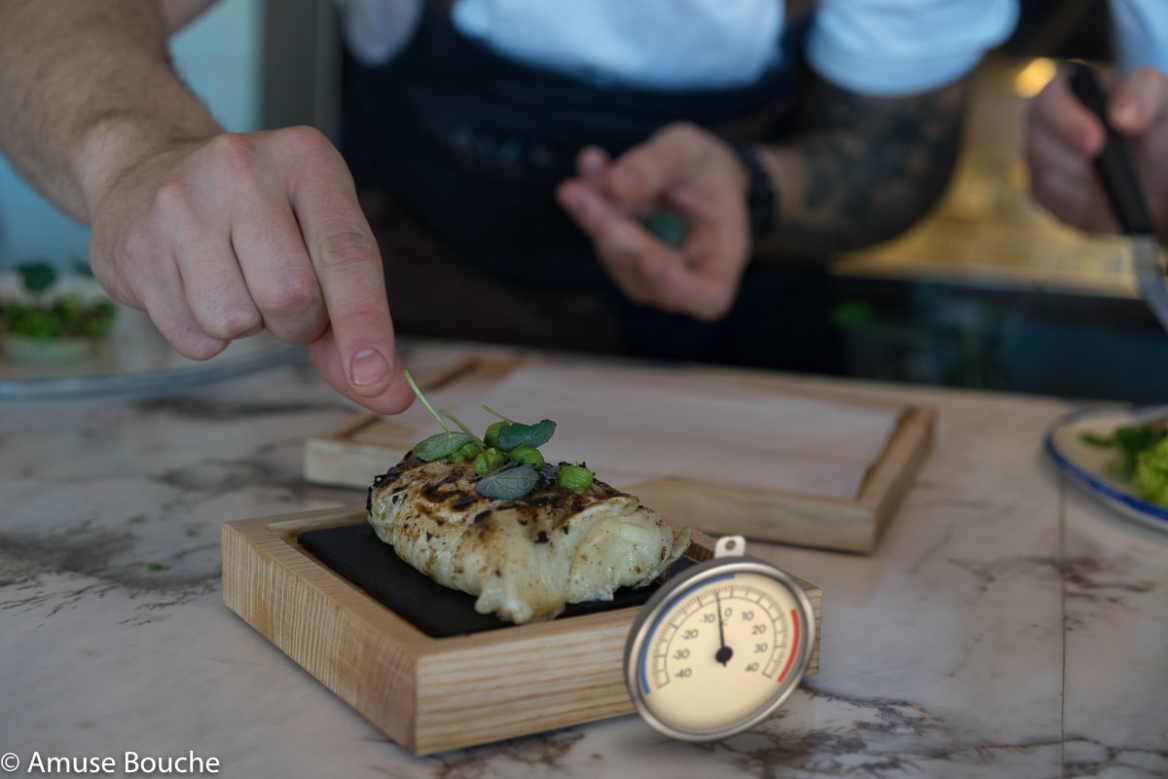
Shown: °C -5
